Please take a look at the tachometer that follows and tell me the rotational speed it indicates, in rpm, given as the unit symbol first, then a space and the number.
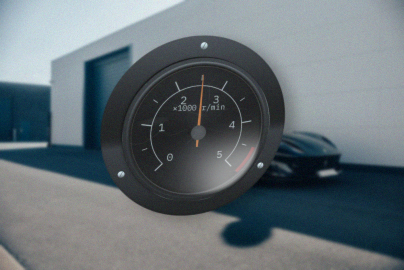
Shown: rpm 2500
